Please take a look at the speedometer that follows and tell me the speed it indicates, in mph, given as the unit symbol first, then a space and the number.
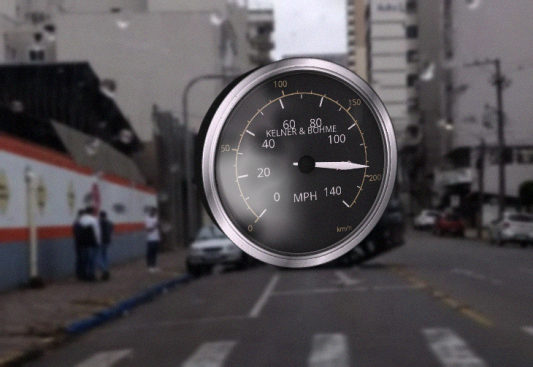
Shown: mph 120
